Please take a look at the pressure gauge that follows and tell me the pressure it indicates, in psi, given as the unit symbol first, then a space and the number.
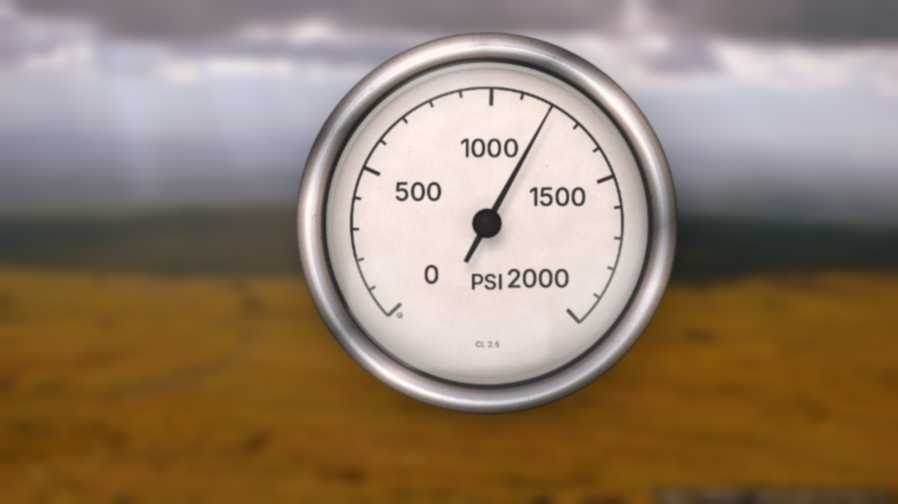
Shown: psi 1200
